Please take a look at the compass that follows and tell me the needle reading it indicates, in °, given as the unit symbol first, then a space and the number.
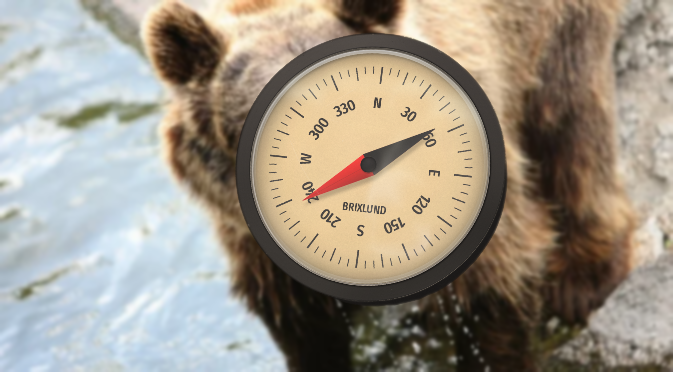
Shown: ° 235
